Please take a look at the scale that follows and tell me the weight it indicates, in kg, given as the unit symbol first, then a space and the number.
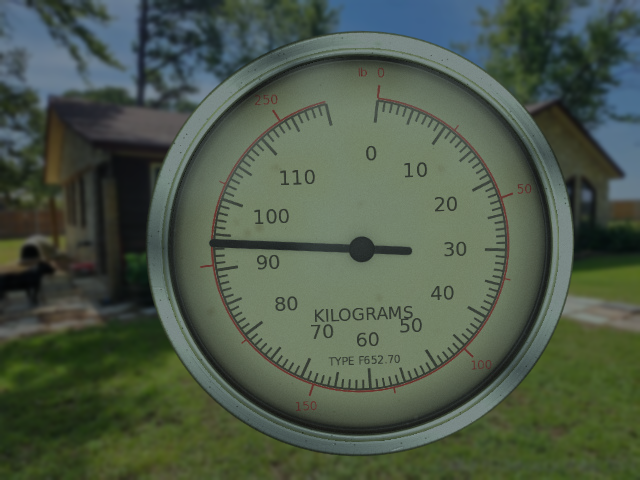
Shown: kg 94
